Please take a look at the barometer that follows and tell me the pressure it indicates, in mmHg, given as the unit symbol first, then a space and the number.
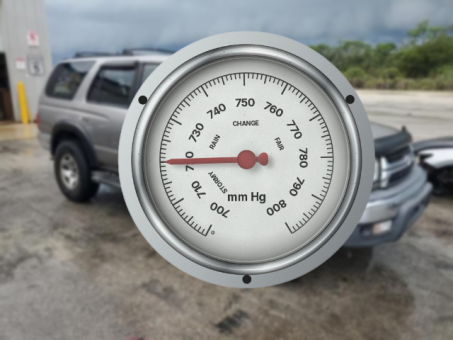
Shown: mmHg 720
